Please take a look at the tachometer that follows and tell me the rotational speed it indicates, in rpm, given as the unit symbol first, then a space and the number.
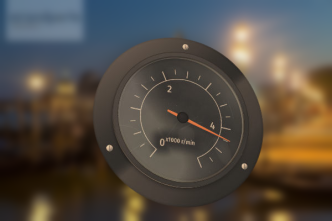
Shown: rpm 4250
